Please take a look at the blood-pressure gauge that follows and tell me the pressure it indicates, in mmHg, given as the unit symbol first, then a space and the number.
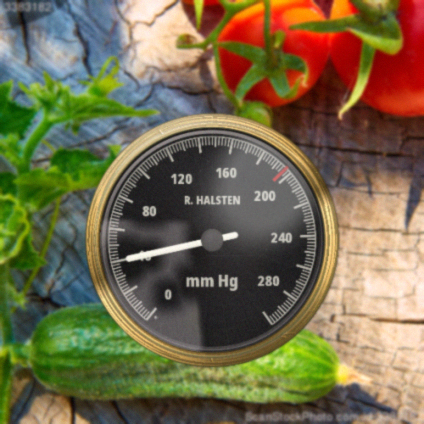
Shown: mmHg 40
